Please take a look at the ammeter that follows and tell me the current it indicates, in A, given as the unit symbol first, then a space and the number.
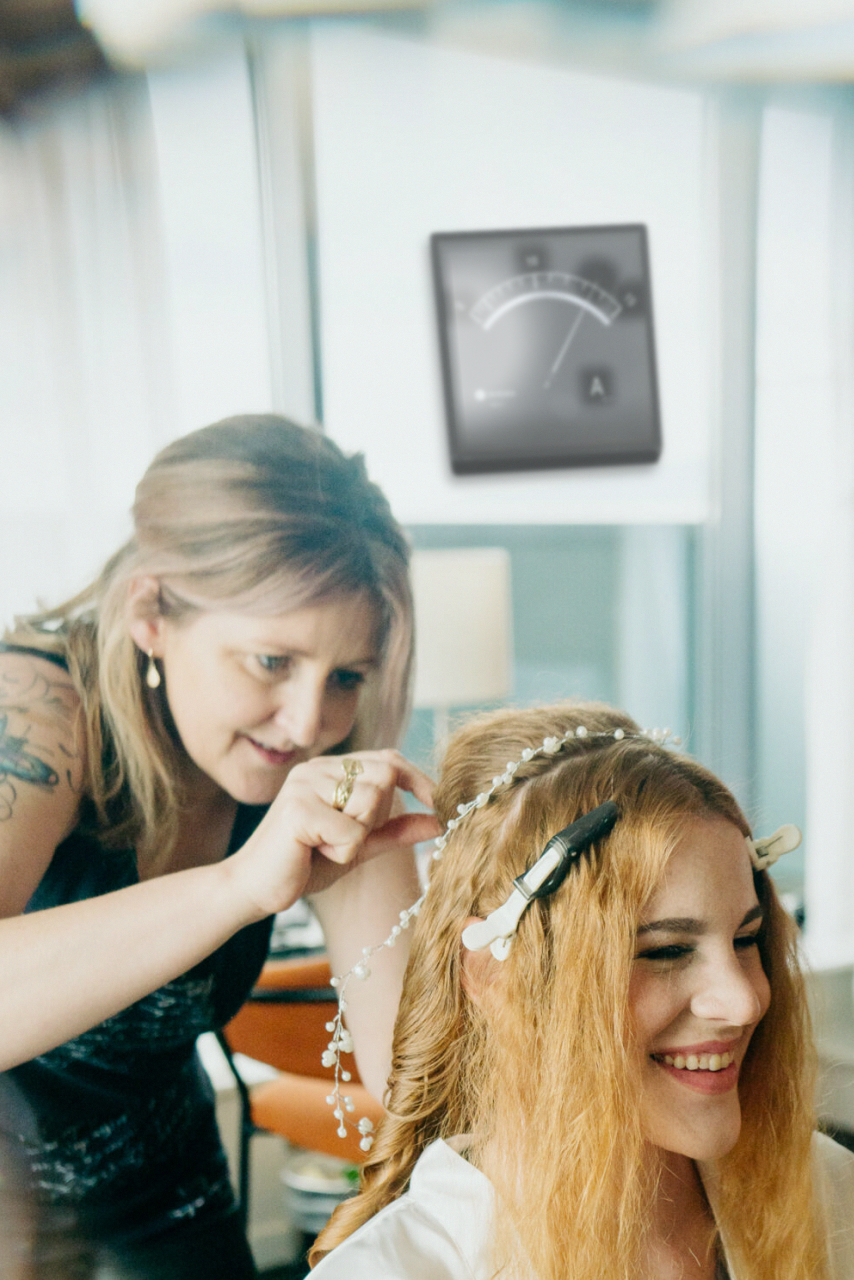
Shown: A 13.5
